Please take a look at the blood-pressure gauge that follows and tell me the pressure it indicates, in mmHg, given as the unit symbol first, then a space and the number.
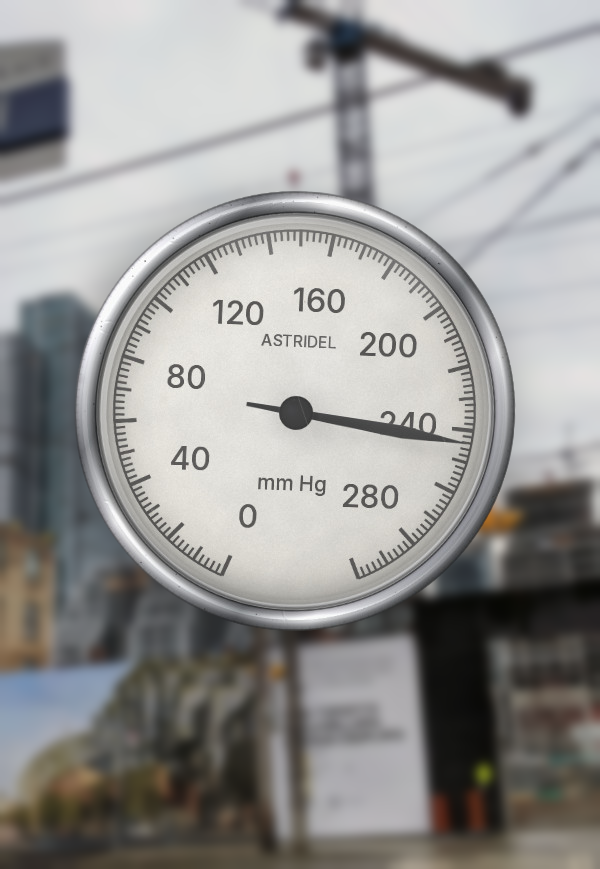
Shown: mmHg 244
